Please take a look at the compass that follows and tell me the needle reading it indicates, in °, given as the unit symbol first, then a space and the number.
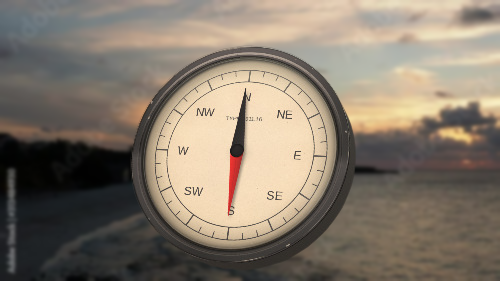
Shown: ° 180
